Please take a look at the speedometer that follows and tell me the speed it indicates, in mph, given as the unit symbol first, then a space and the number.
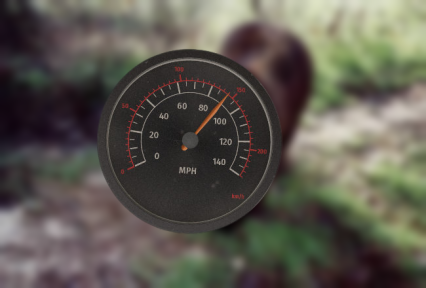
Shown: mph 90
